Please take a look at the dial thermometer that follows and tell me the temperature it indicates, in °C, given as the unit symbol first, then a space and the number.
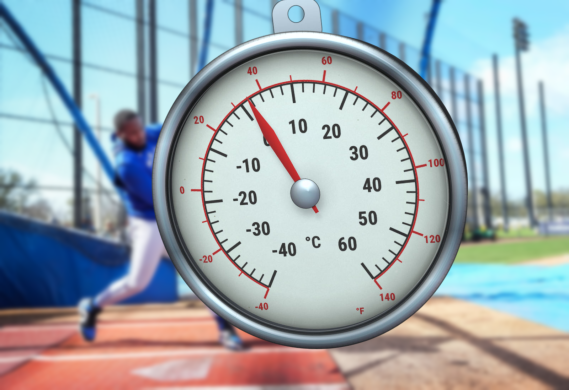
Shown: °C 2
